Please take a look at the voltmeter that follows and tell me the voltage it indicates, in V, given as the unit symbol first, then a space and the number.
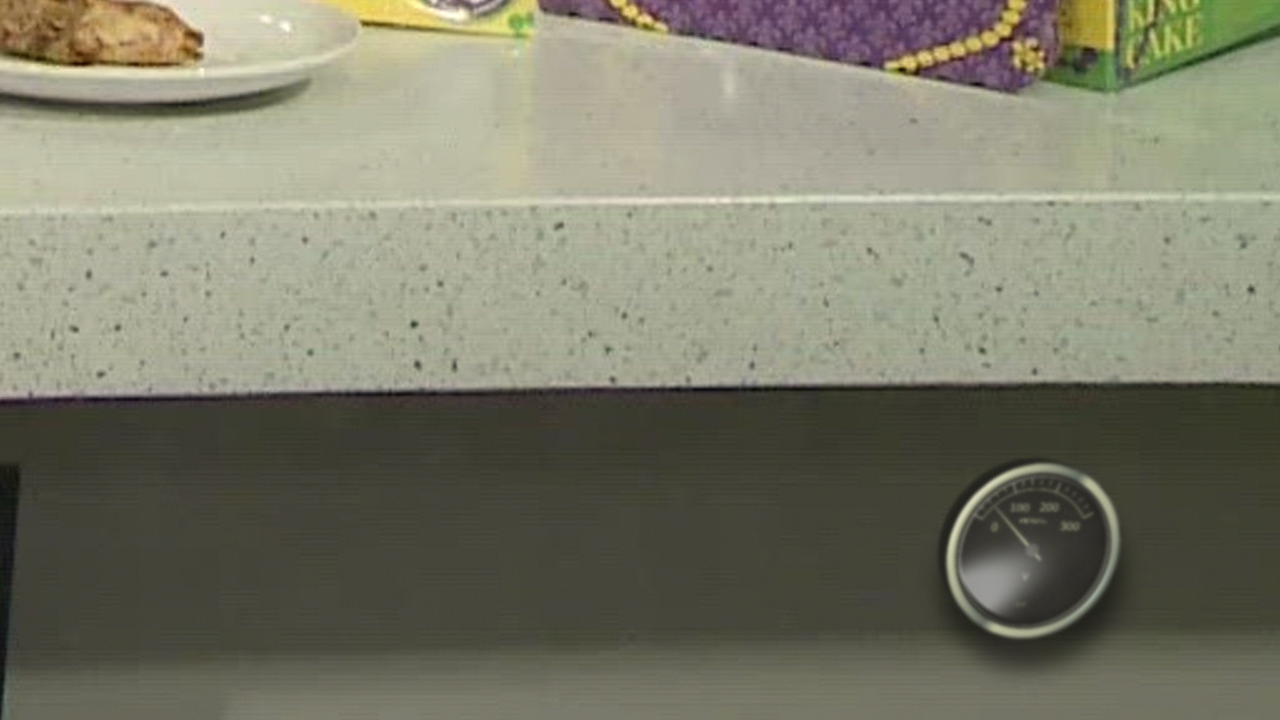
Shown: V 40
